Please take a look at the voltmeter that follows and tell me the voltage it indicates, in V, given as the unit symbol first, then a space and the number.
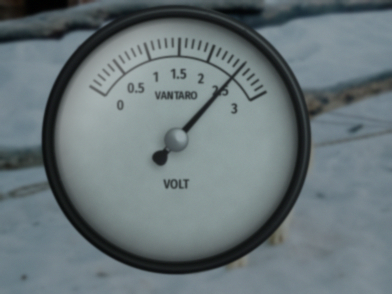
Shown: V 2.5
